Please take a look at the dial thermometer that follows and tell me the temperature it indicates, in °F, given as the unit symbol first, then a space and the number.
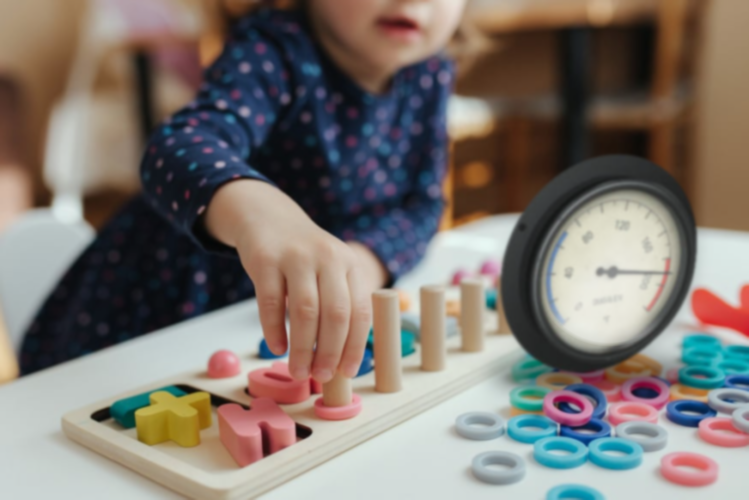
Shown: °F 190
